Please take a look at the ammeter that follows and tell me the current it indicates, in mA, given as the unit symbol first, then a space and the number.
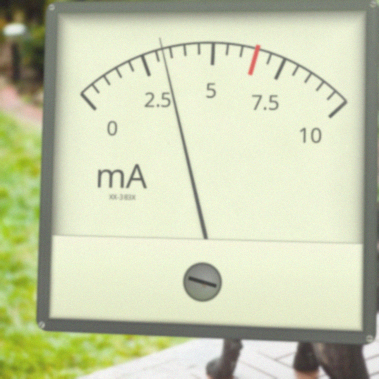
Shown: mA 3.25
